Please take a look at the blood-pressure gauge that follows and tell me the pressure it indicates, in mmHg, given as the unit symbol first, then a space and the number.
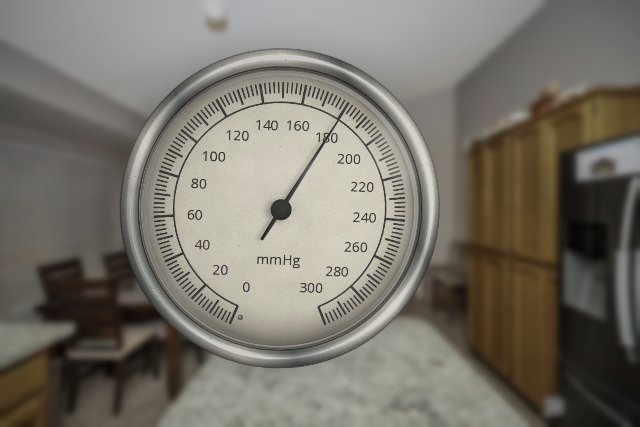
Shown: mmHg 180
